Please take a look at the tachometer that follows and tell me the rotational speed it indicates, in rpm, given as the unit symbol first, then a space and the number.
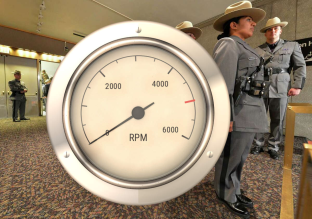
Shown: rpm 0
